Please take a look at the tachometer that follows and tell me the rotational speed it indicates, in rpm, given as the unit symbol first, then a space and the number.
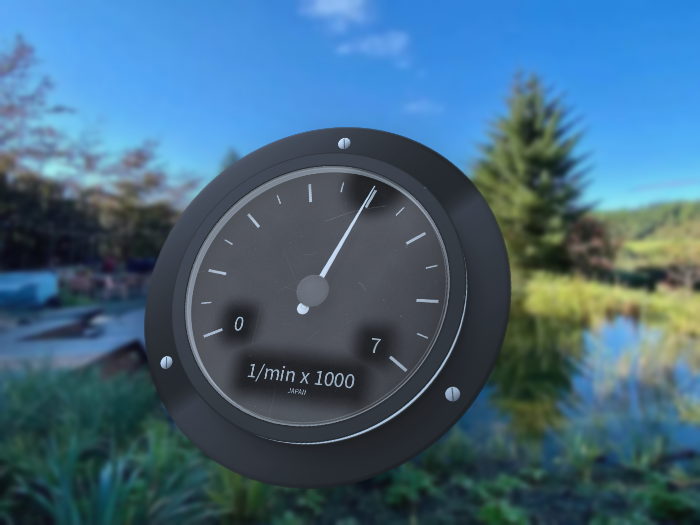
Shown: rpm 4000
